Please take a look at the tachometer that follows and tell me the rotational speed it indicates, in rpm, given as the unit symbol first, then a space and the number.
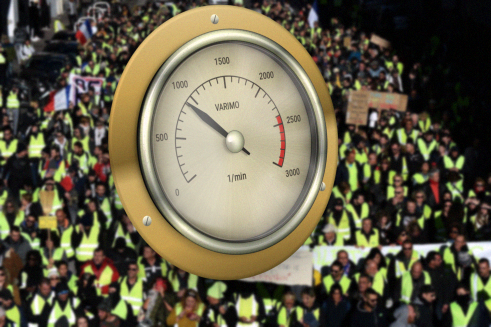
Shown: rpm 900
